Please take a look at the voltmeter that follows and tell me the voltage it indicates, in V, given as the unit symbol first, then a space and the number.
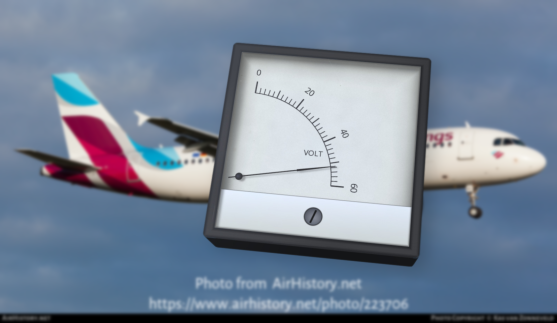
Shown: V 52
